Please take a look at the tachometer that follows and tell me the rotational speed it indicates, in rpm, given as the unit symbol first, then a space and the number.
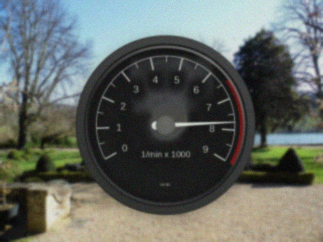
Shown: rpm 7750
